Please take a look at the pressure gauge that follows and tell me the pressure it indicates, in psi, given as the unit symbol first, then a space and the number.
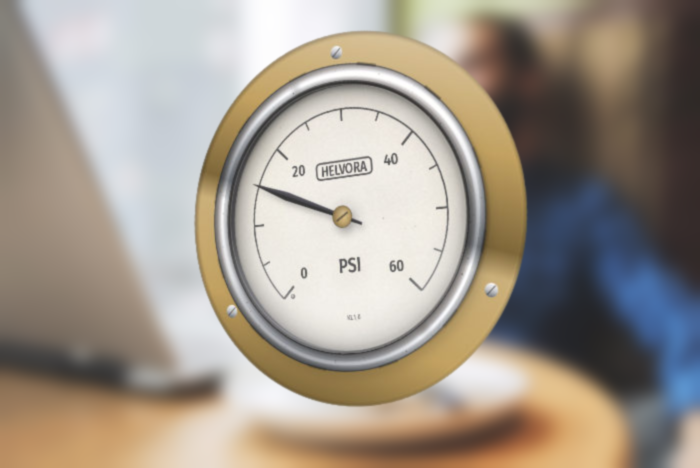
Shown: psi 15
